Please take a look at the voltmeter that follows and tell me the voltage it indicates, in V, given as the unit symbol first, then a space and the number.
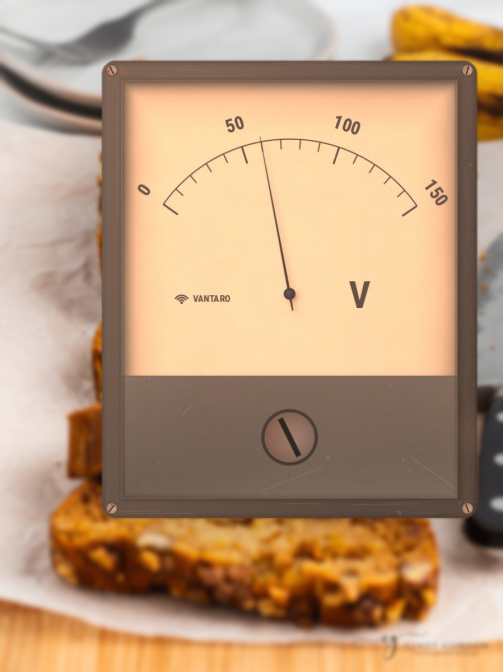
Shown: V 60
